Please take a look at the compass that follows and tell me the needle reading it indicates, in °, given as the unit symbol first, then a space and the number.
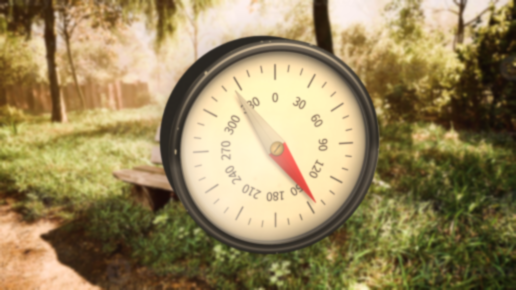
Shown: ° 145
